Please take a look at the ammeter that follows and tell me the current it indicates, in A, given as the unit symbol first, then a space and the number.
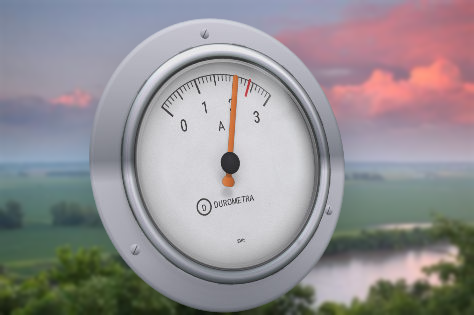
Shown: A 2
